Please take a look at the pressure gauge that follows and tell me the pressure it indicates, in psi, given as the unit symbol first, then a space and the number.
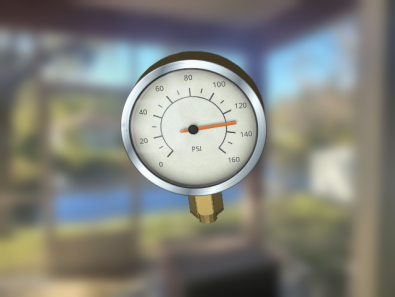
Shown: psi 130
